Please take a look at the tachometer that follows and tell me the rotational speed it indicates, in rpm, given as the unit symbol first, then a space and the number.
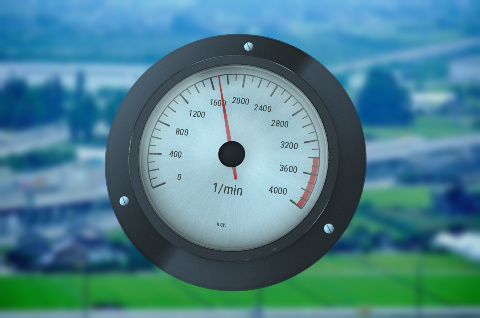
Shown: rpm 1700
